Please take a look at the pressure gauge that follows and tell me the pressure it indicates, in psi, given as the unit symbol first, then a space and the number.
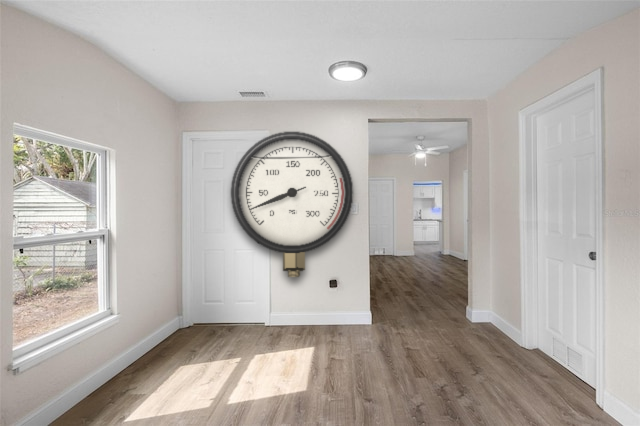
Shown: psi 25
